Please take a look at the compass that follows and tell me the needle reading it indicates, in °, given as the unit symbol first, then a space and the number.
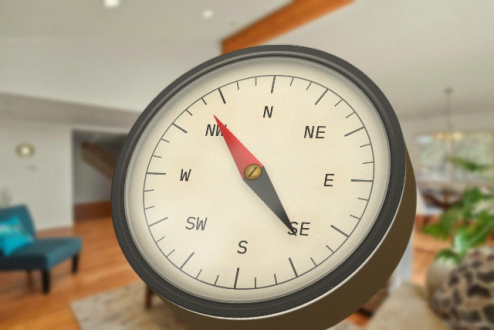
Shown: ° 320
